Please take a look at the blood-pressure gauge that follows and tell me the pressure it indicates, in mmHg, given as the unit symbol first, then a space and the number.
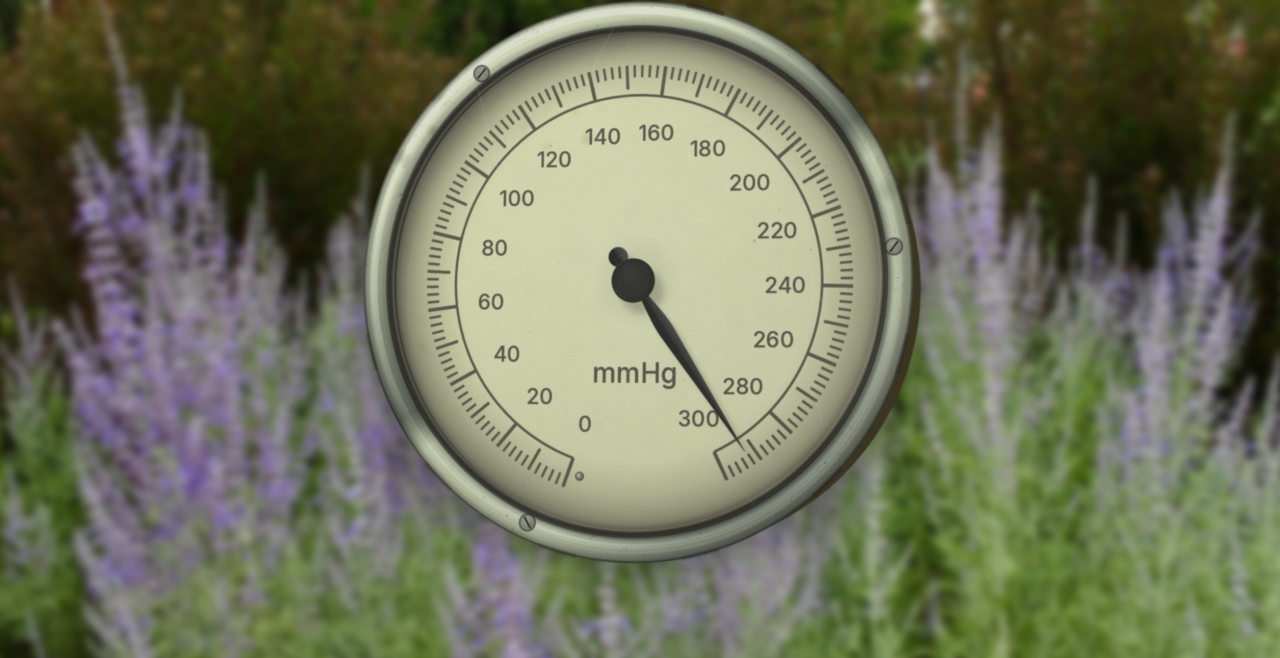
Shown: mmHg 292
